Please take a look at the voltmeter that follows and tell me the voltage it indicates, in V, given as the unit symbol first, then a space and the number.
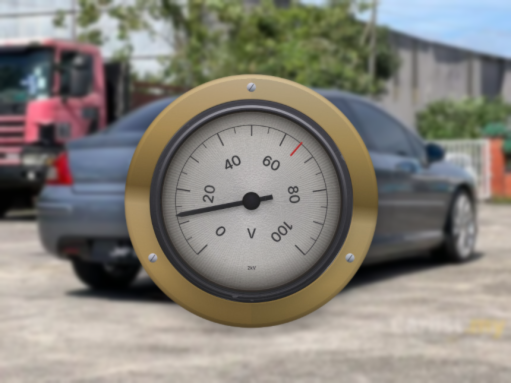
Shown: V 12.5
